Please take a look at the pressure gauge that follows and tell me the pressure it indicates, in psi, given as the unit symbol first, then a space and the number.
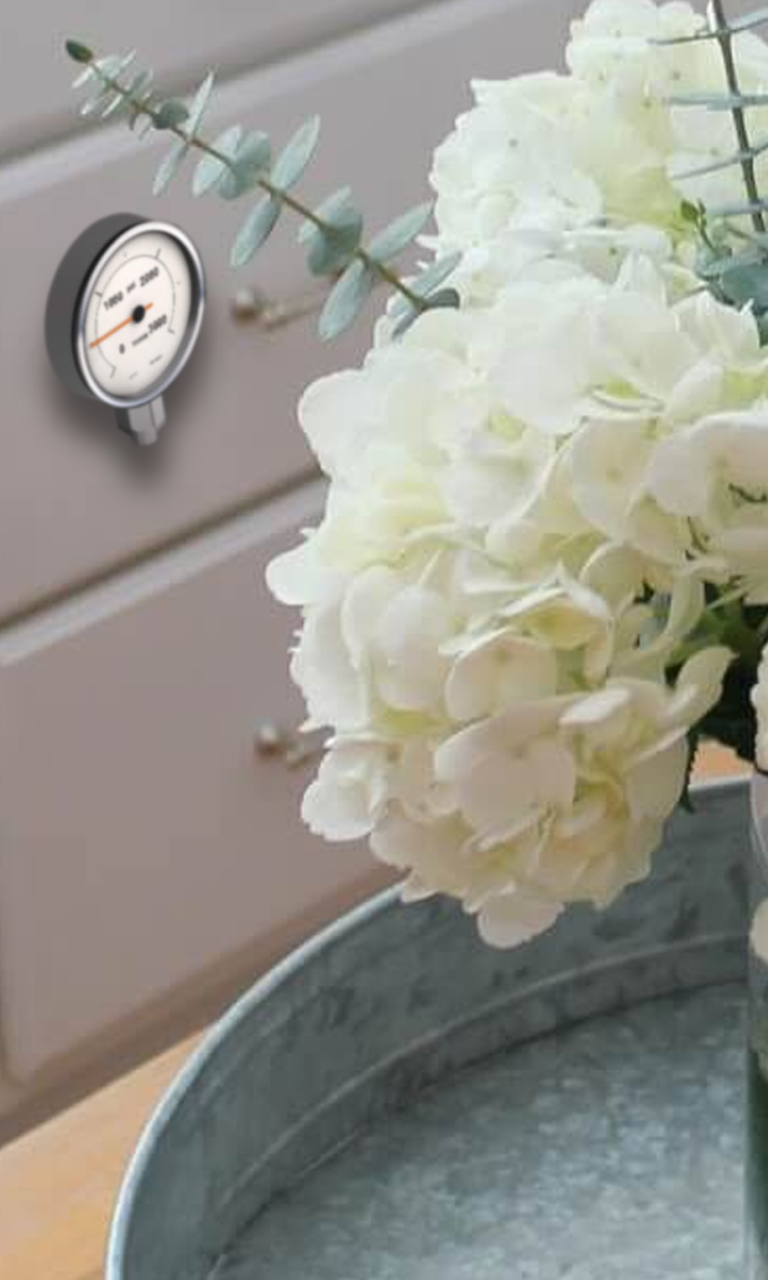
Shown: psi 500
